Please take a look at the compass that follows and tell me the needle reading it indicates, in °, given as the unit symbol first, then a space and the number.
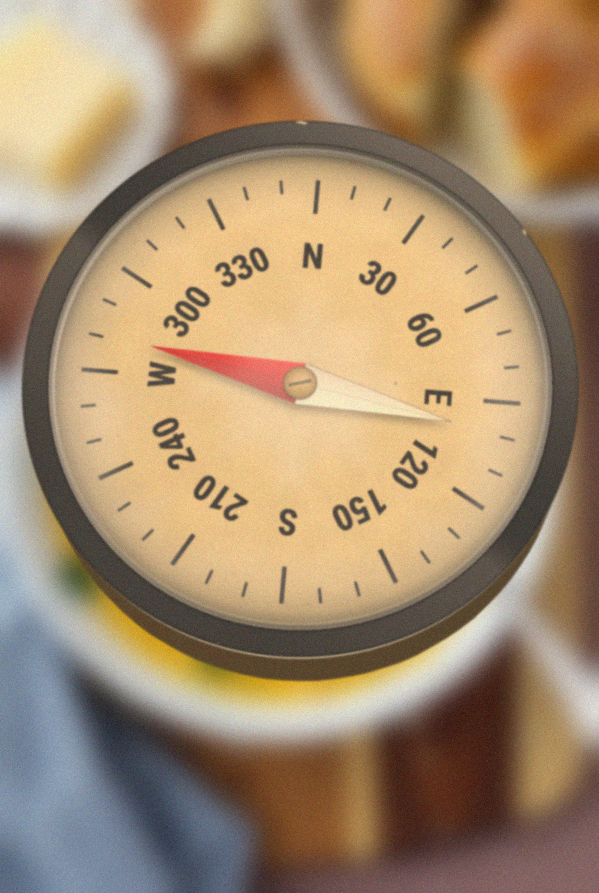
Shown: ° 280
